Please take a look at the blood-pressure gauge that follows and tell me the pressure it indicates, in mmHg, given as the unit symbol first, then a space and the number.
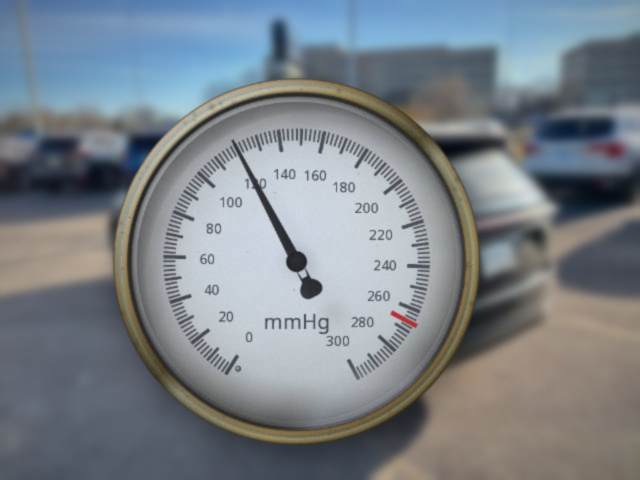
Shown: mmHg 120
